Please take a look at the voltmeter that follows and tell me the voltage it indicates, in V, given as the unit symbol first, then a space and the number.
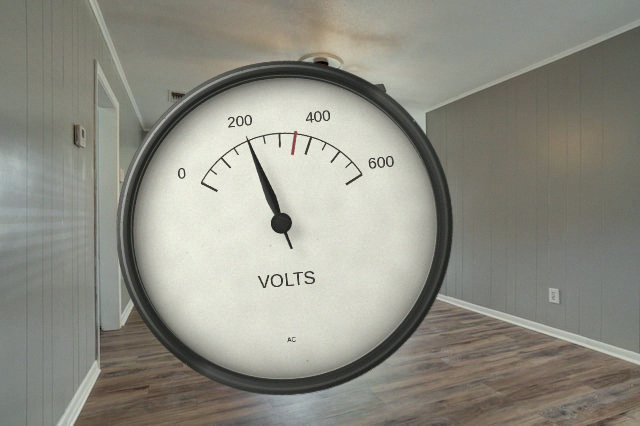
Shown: V 200
